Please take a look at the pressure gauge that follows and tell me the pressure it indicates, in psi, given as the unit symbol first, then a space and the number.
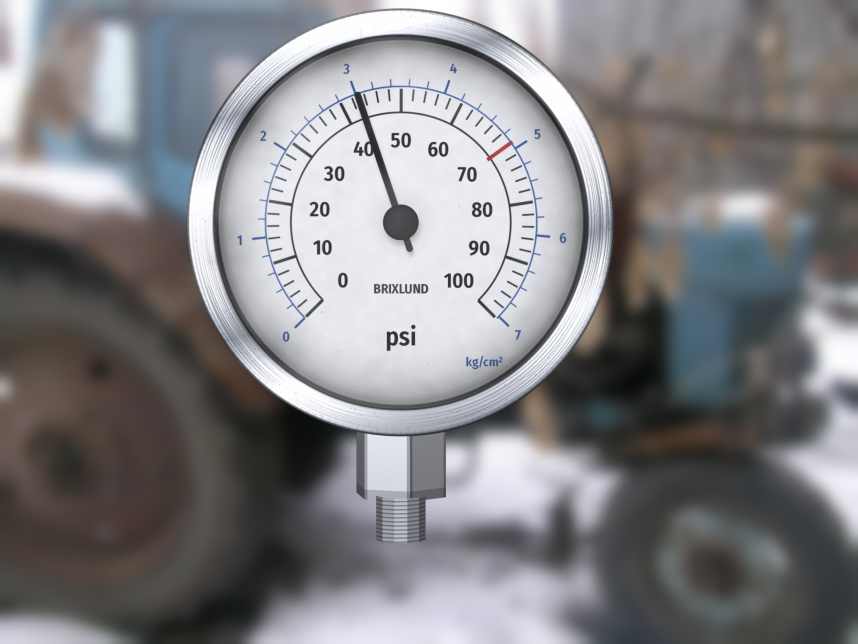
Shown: psi 43
